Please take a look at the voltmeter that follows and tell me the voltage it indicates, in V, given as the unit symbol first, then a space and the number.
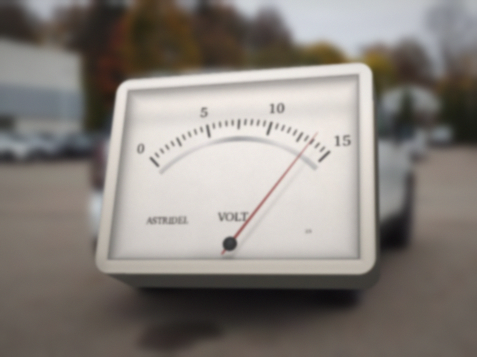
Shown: V 13.5
